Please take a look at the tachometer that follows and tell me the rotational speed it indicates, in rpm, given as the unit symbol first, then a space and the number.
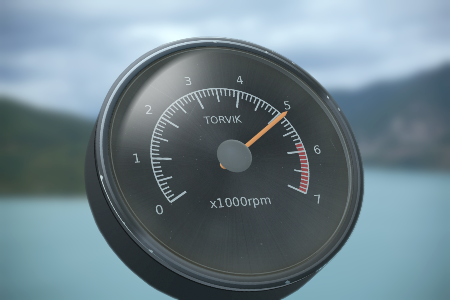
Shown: rpm 5100
